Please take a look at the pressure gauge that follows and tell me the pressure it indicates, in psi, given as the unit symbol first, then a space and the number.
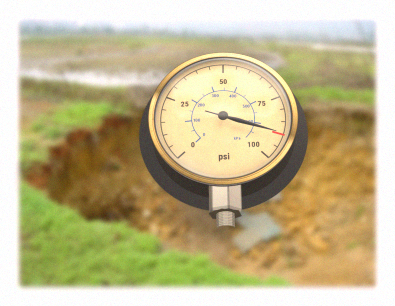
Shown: psi 90
